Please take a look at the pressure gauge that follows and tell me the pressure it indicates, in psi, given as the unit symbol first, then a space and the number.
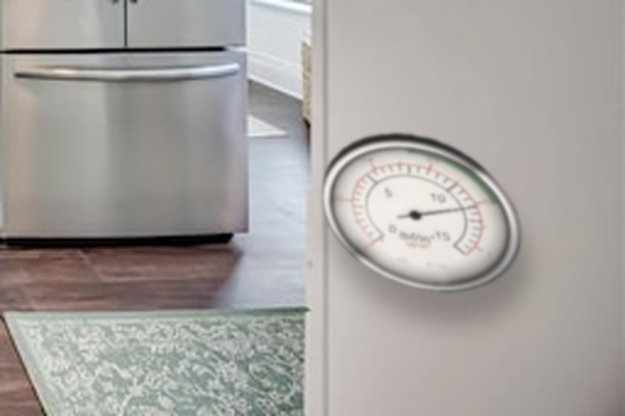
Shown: psi 11.5
